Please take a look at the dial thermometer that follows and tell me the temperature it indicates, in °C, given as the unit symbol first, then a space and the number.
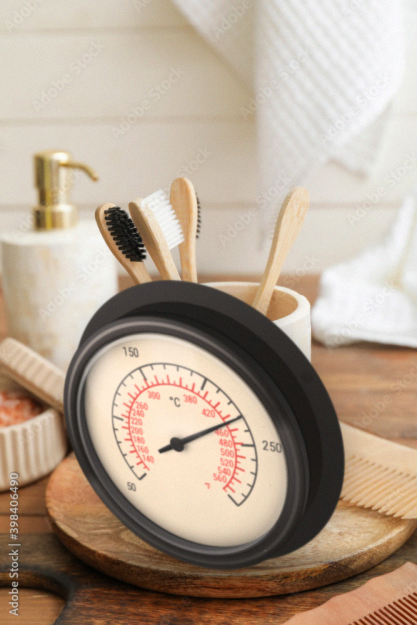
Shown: °C 230
